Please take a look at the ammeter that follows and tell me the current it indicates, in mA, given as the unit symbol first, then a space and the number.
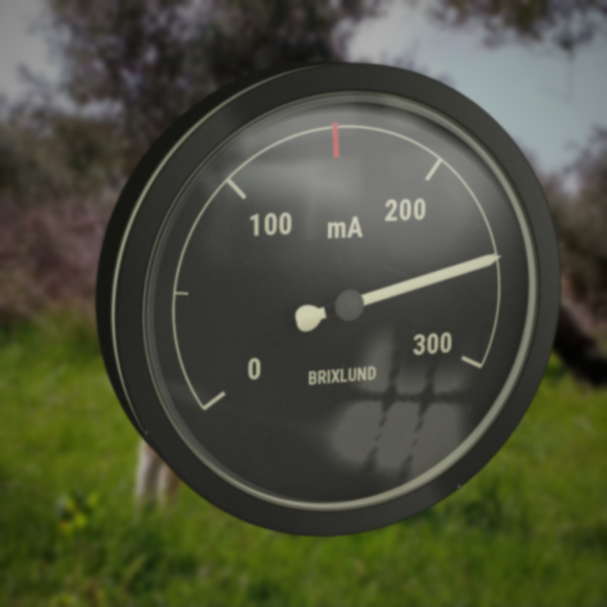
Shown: mA 250
